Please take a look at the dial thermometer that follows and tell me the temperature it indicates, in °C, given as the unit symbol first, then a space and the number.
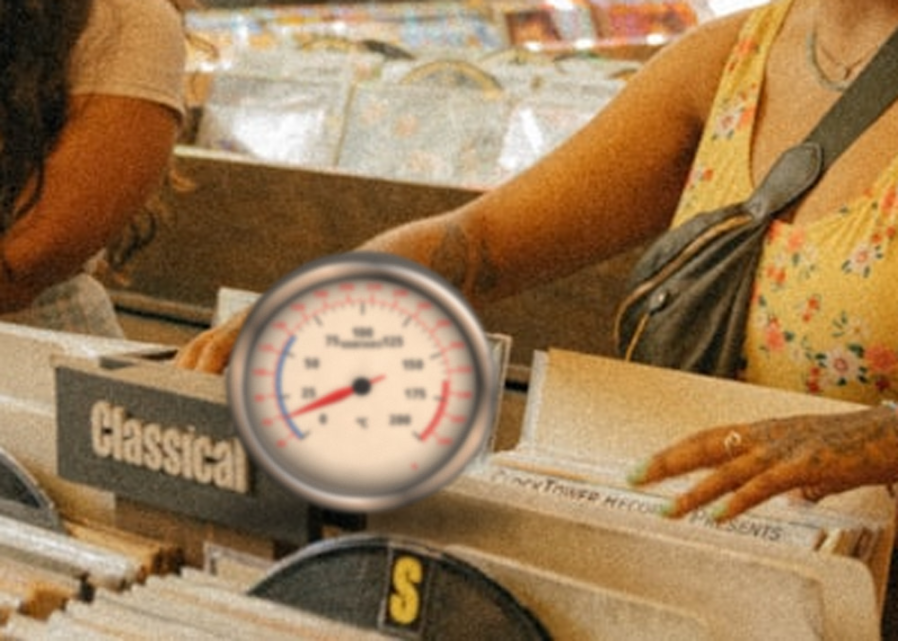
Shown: °C 15
